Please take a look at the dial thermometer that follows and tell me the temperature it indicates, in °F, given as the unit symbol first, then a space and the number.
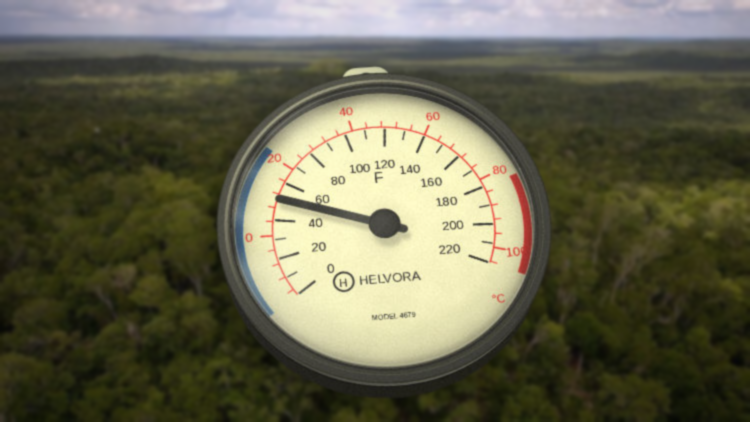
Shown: °F 50
